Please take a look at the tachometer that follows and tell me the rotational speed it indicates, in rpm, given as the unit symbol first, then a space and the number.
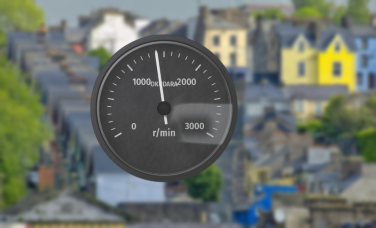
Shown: rpm 1400
